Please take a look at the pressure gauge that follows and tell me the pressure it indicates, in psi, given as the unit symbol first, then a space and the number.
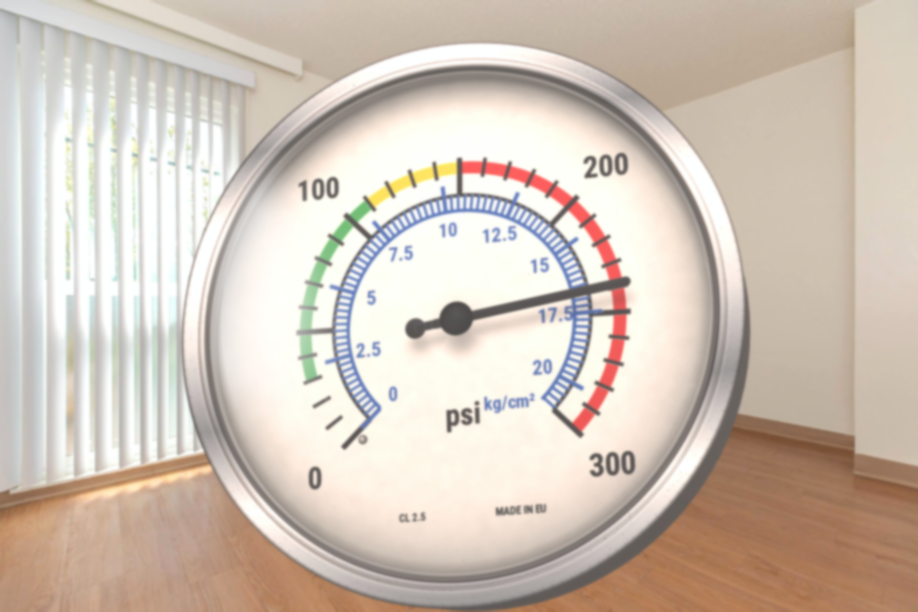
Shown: psi 240
